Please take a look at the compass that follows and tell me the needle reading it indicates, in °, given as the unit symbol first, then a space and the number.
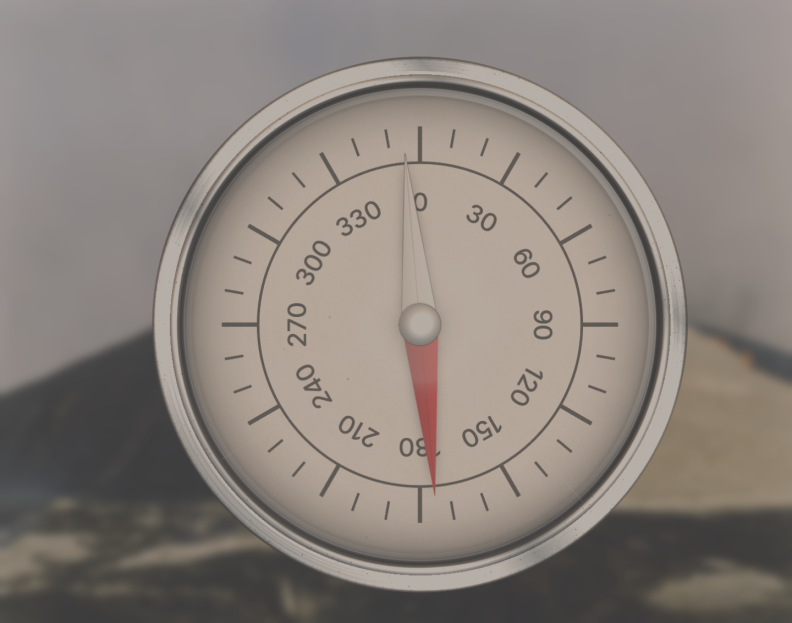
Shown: ° 175
